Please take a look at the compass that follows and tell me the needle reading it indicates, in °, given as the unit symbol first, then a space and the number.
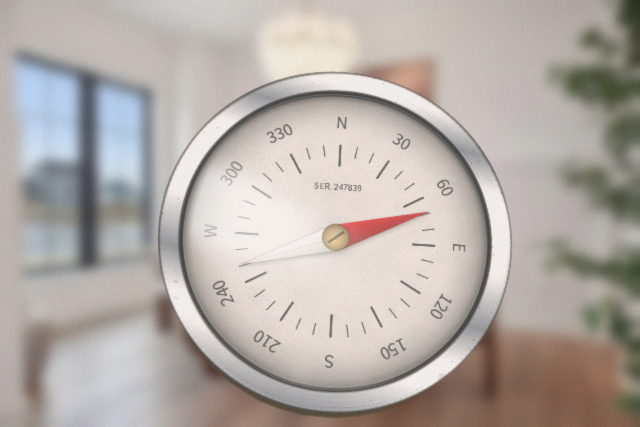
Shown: ° 70
